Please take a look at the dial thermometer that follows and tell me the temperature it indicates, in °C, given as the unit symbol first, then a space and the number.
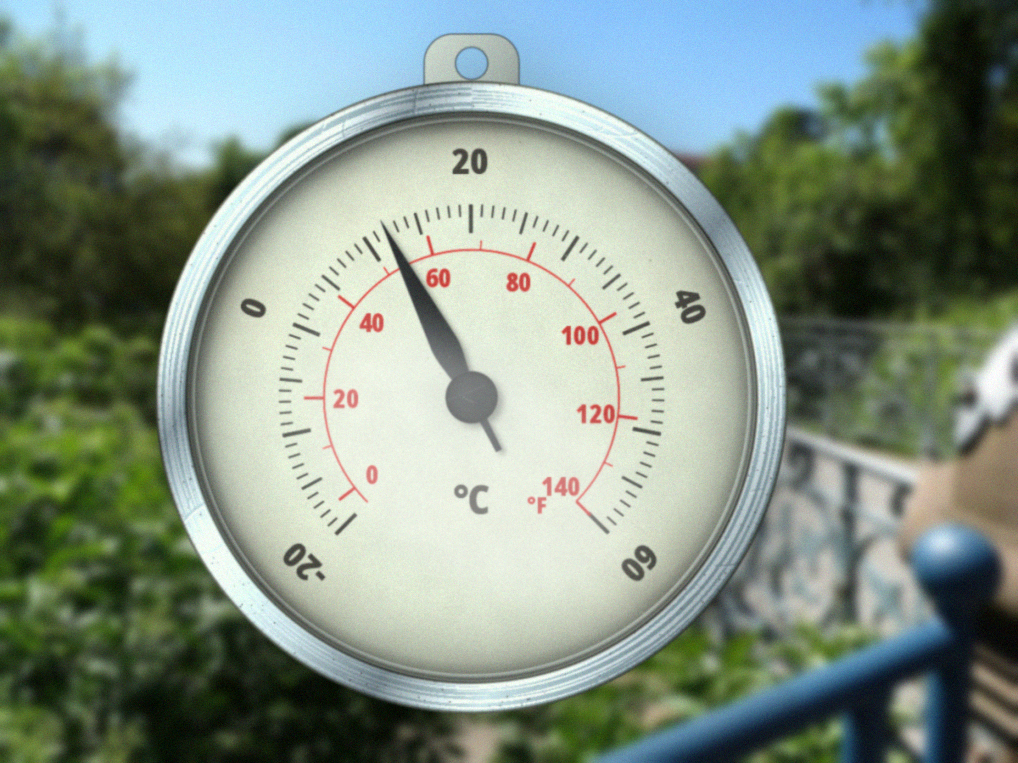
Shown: °C 12
